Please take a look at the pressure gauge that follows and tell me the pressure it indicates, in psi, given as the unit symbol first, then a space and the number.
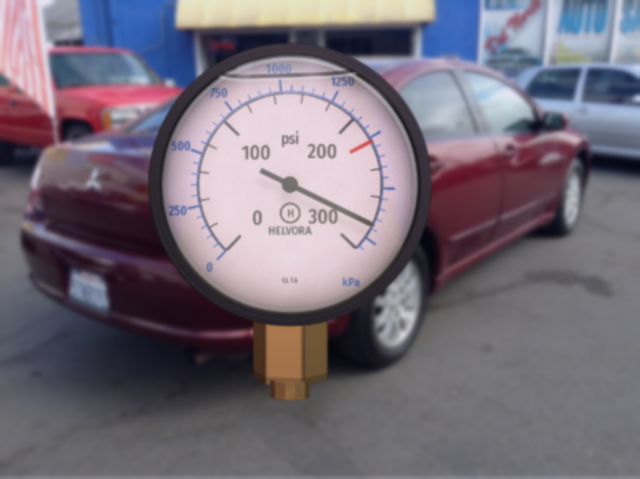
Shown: psi 280
